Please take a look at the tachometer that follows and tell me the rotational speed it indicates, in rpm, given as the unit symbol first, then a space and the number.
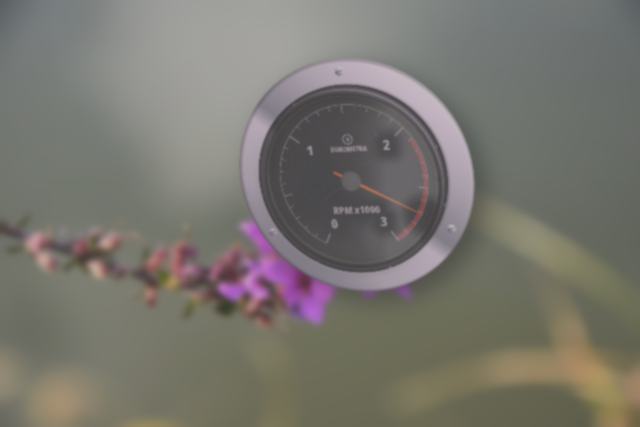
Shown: rpm 2700
